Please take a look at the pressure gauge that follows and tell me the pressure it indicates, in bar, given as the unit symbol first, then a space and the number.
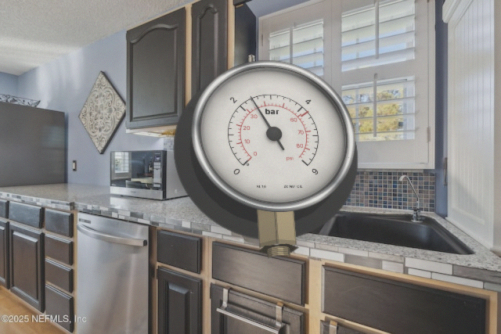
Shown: bar 2.4
